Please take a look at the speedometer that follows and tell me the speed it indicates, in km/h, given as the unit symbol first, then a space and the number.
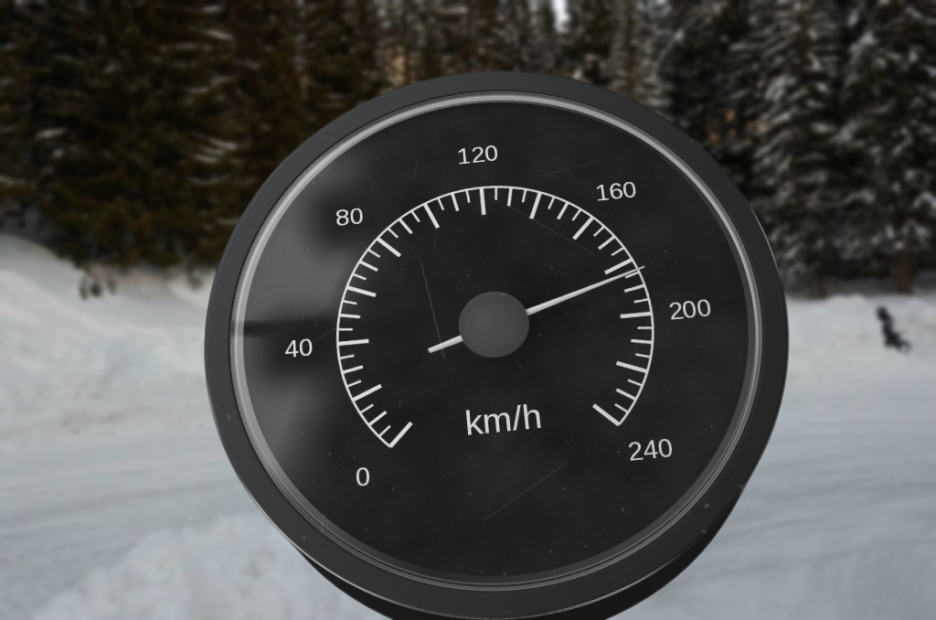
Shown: km/h 185
